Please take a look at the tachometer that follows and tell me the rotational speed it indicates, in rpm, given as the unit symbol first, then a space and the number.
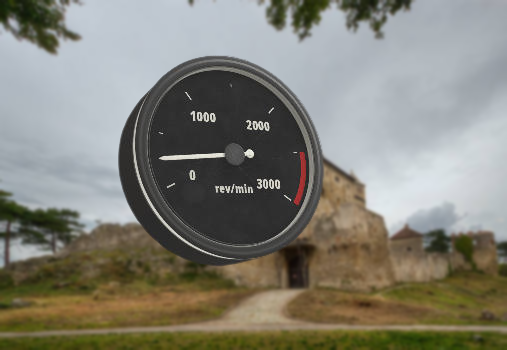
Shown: rpm 250
